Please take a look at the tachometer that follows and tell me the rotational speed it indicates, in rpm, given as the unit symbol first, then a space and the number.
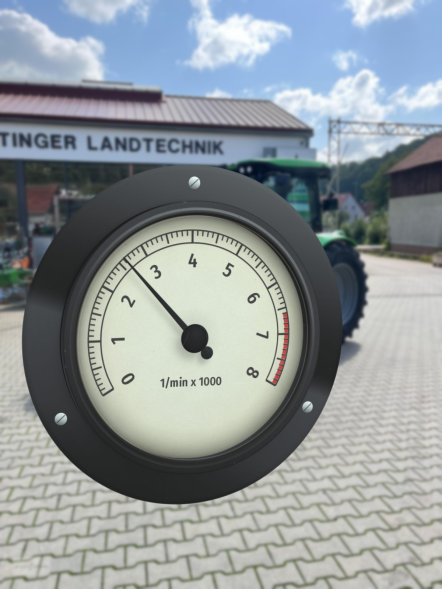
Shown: rpm 2600
